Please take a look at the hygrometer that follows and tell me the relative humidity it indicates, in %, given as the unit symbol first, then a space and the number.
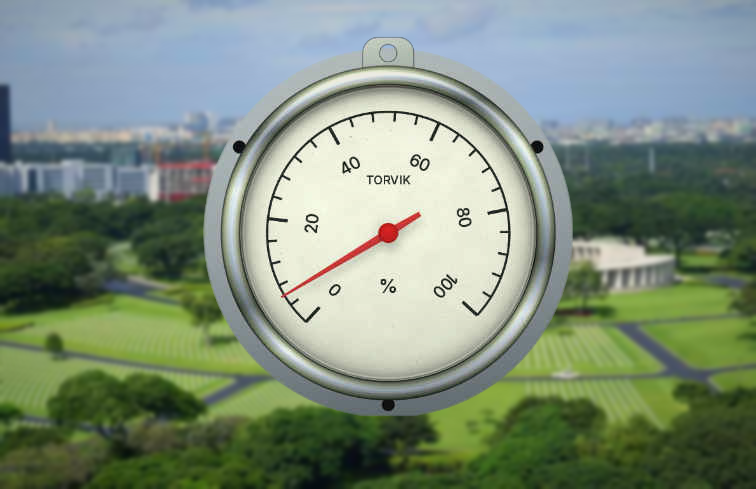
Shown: % 6
